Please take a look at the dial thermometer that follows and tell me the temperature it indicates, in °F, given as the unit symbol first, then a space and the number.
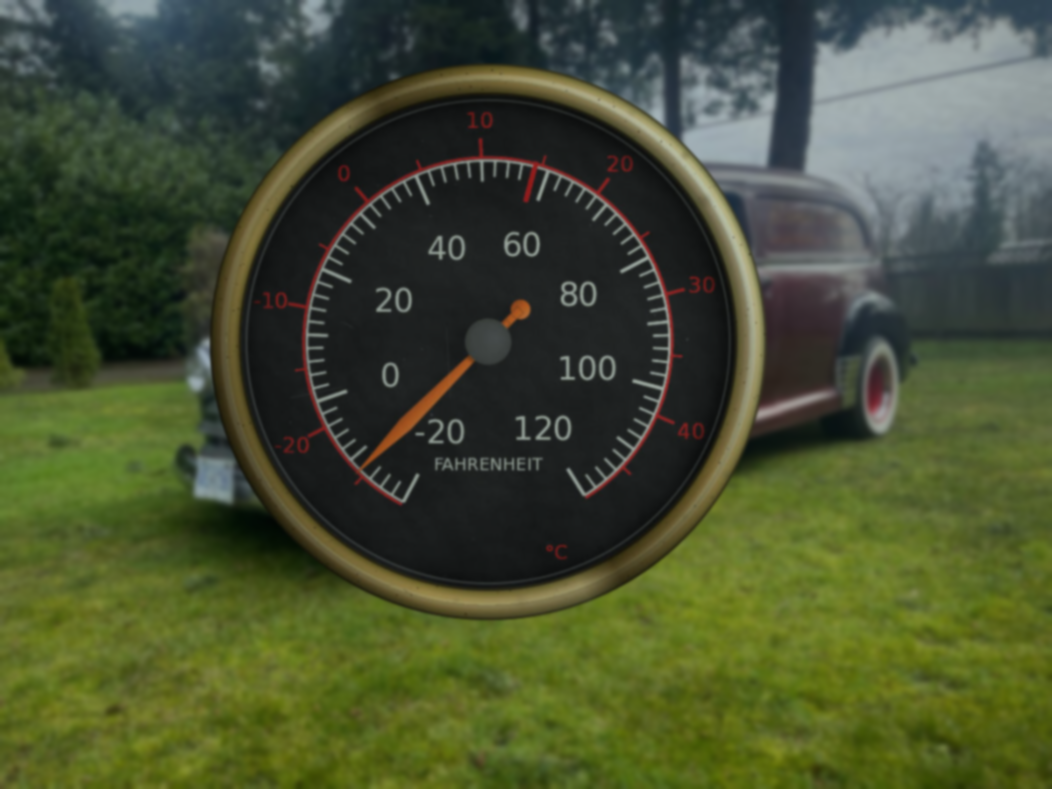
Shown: °F -12
